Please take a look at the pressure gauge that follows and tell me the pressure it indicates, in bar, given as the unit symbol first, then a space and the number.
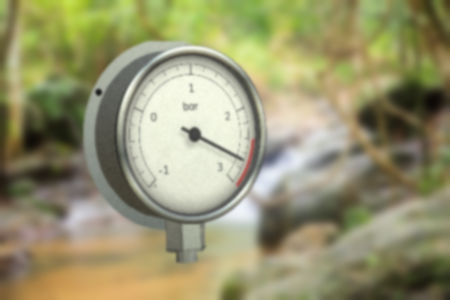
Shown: bar 2.7
